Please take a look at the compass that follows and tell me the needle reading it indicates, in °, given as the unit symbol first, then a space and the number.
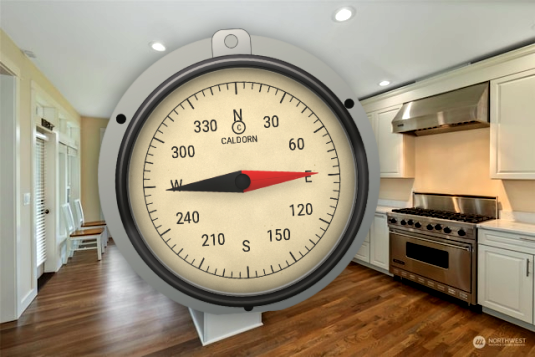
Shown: ° 87.5
